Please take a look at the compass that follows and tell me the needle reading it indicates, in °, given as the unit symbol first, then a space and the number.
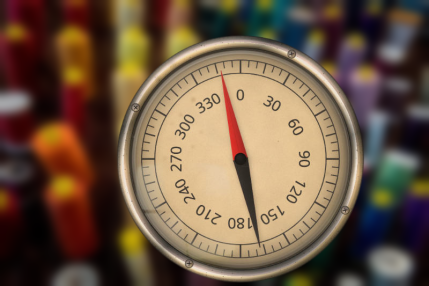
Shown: ° 347.5
